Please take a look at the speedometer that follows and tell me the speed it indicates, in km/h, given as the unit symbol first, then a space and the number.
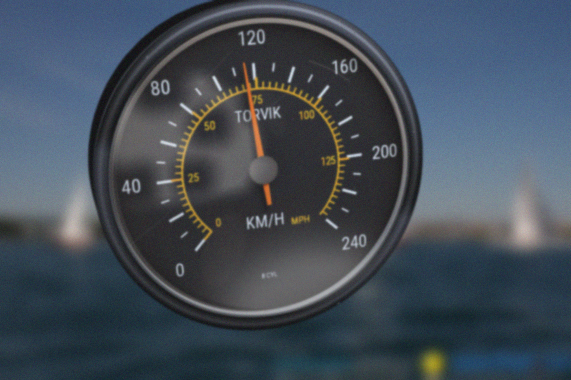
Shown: km/h 115
